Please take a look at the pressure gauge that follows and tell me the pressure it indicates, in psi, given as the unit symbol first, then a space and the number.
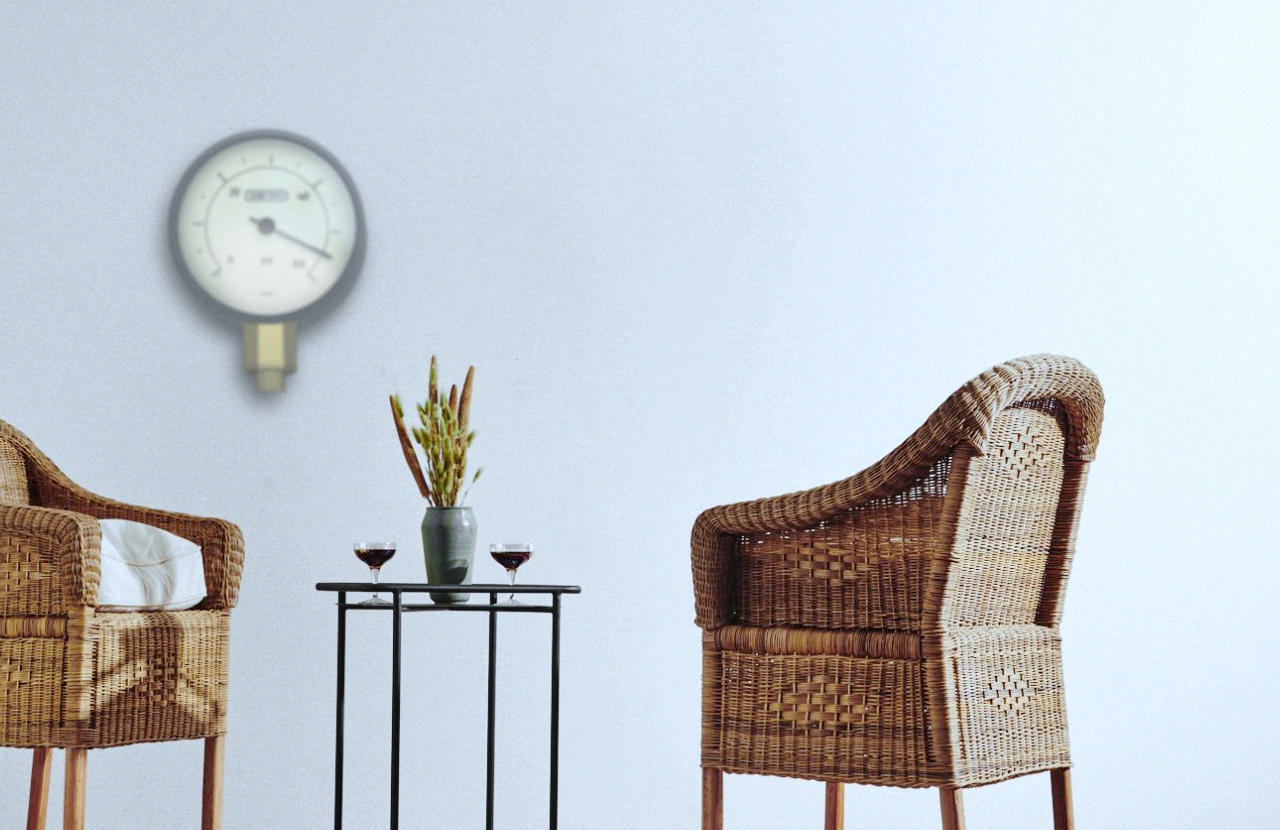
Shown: psi 55
